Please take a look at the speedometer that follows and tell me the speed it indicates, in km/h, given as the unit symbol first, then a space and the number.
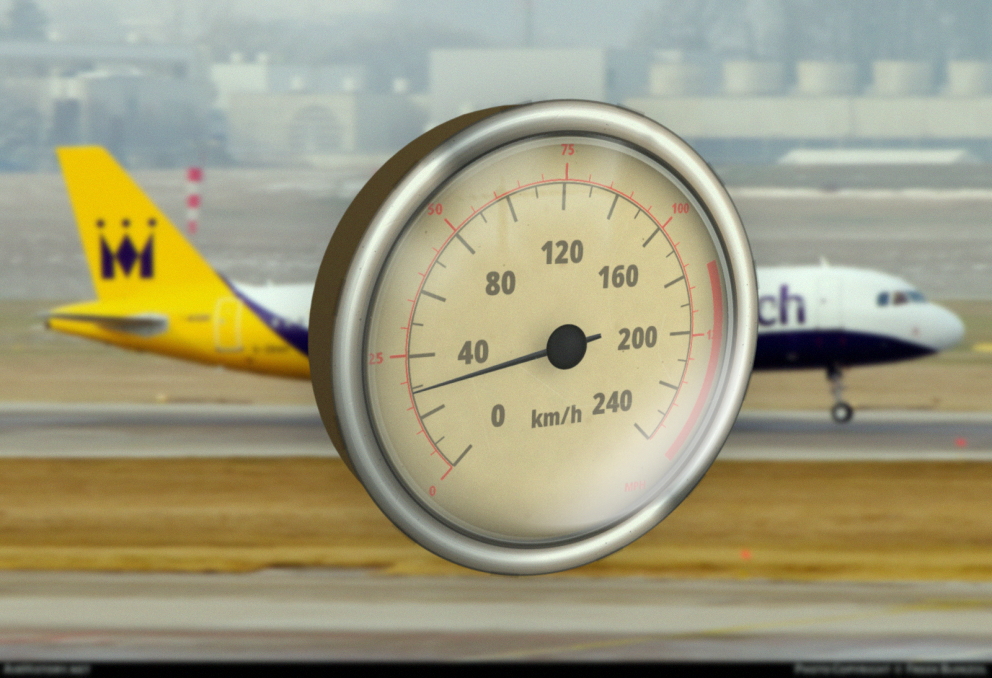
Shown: km/h 30
